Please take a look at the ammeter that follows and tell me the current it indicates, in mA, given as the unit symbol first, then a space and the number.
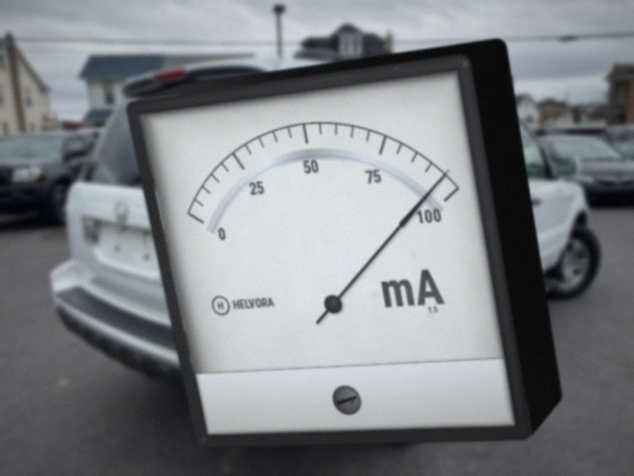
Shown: mA 95
